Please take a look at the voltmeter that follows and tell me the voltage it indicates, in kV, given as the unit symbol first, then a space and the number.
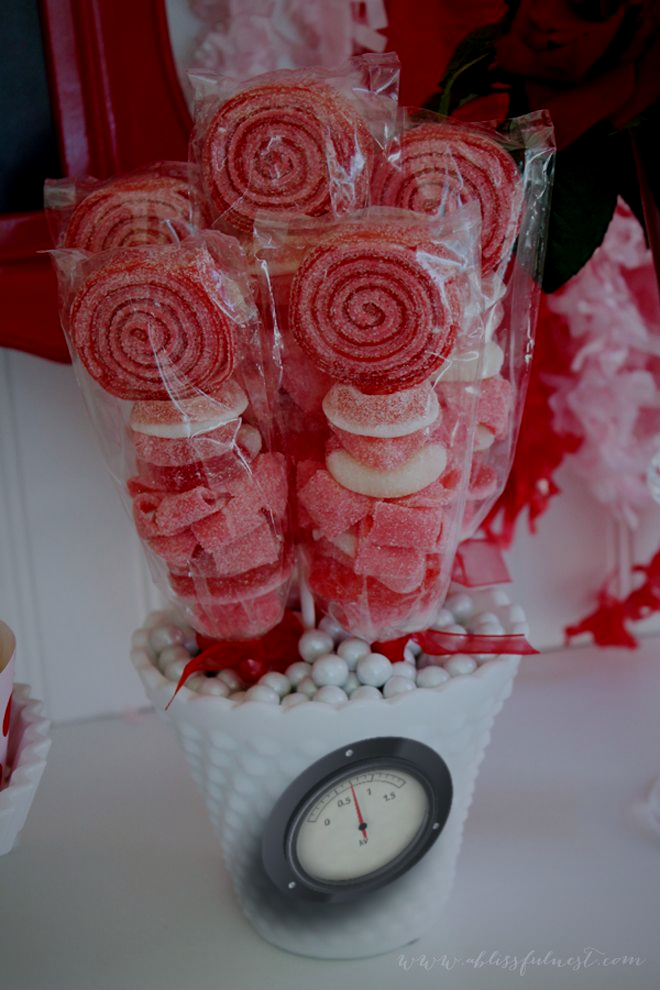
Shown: kV 0.7
